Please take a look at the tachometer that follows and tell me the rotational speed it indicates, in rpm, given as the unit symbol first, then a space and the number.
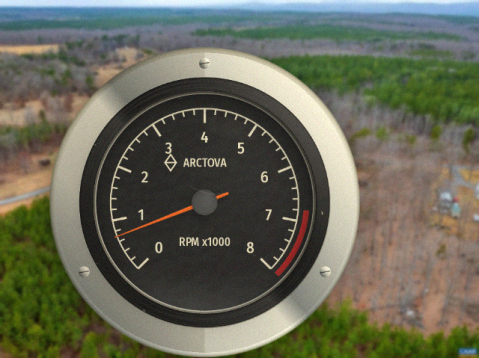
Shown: rpm 700
